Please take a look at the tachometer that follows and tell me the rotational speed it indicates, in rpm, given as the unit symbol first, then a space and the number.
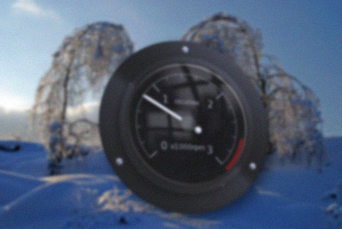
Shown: rpm 800
